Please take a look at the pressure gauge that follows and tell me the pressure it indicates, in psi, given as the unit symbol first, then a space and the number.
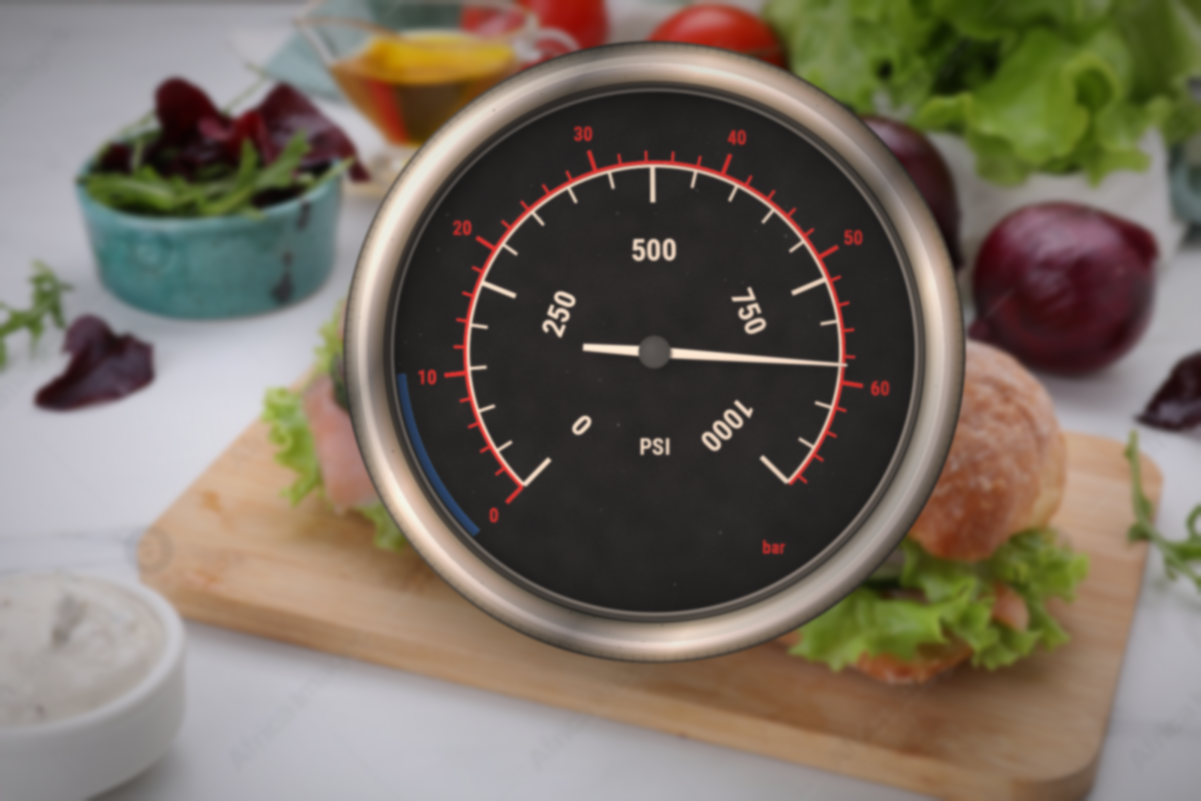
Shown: psi 850
